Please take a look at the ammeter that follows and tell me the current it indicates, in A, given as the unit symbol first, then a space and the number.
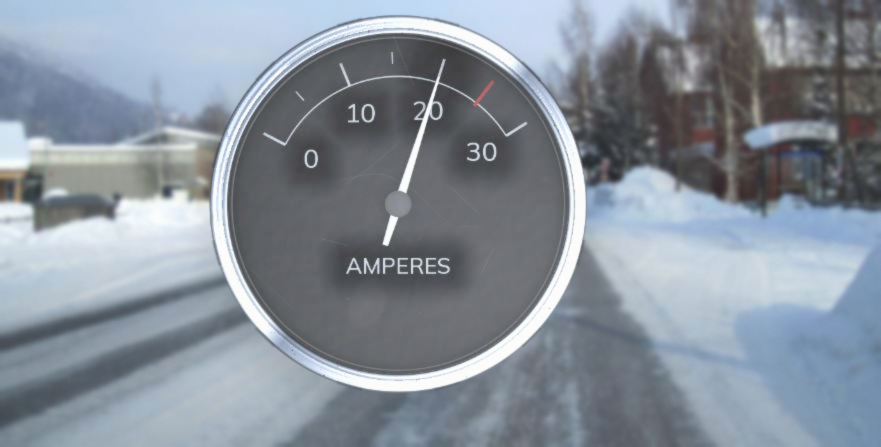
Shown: A 20
